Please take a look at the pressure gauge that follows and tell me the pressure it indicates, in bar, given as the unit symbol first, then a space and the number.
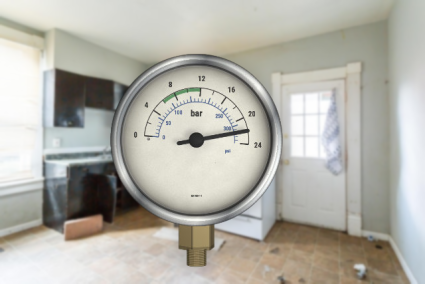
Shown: bar 22
